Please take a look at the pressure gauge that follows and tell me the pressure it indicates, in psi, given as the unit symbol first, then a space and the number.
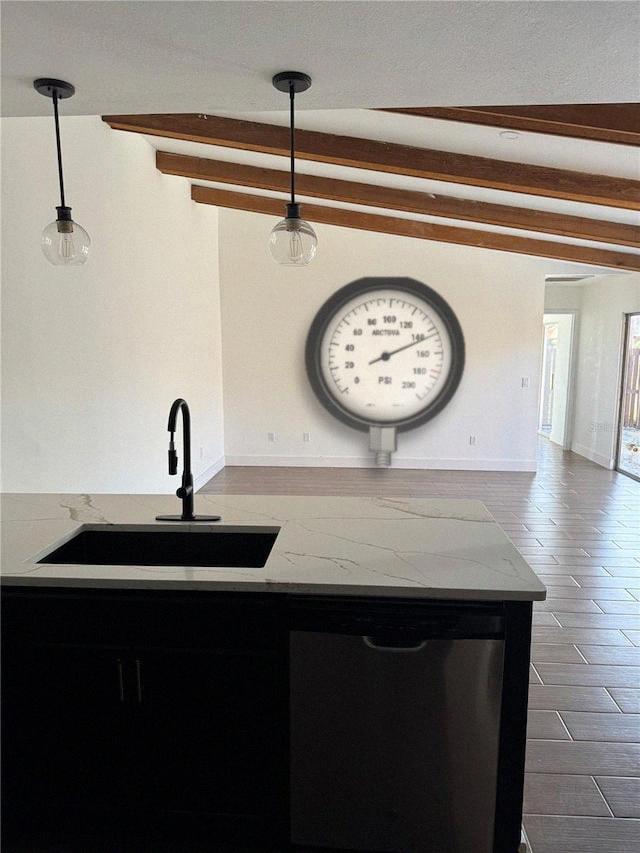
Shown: psi 145
